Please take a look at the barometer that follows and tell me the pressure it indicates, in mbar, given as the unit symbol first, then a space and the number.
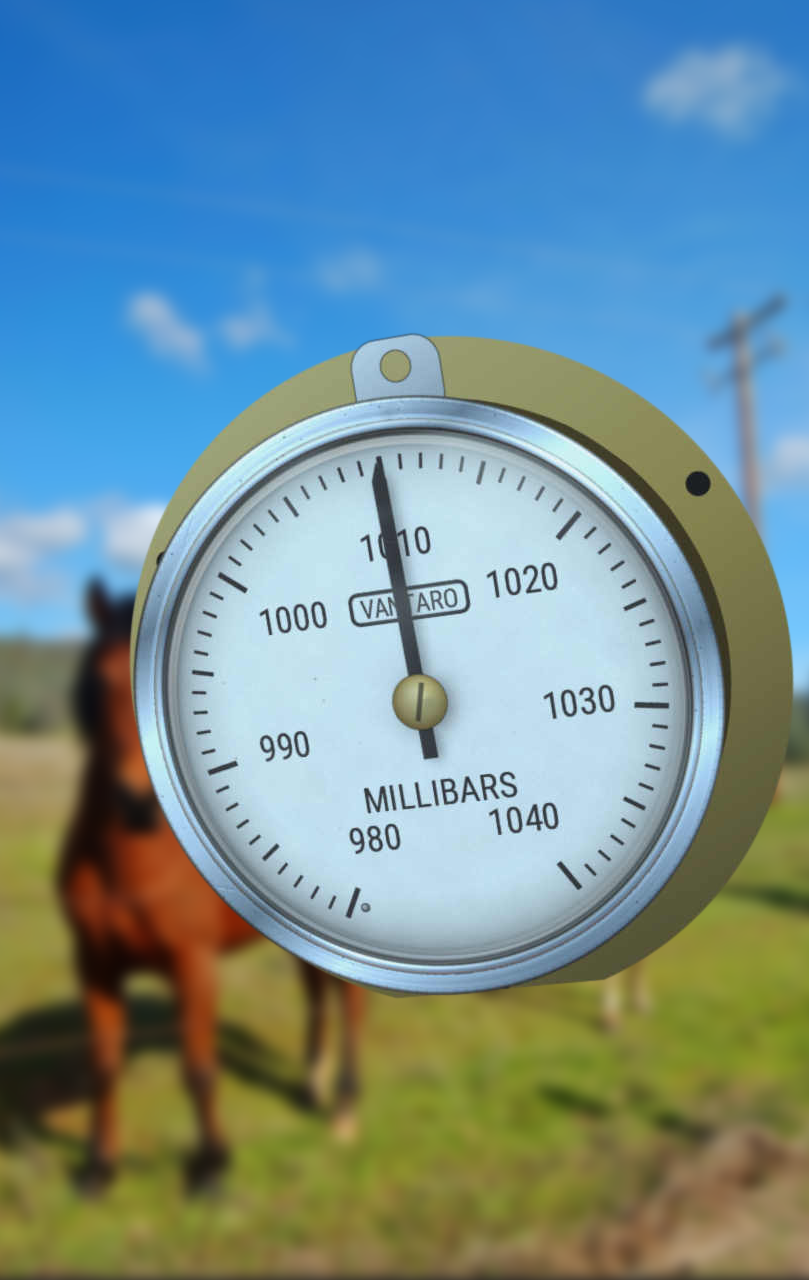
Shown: mbar 1010
